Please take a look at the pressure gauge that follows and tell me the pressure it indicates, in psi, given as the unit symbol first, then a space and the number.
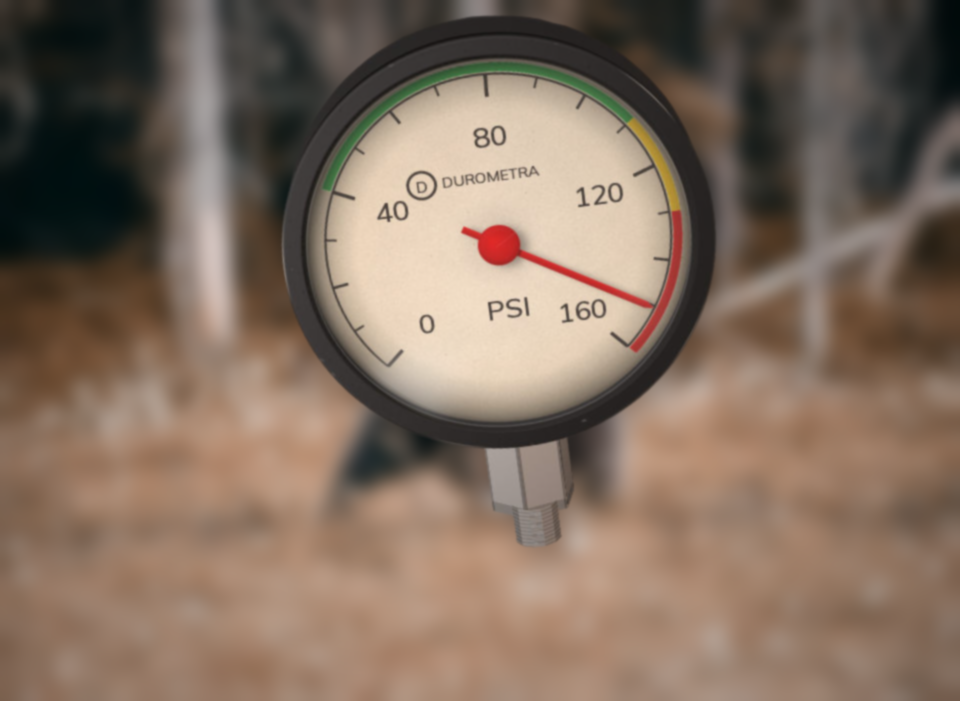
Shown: psi 150
